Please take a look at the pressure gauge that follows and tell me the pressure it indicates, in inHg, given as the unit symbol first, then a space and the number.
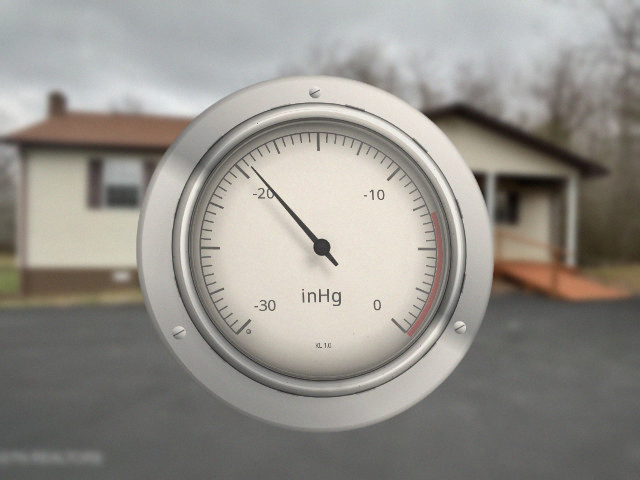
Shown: inHg -19.5
